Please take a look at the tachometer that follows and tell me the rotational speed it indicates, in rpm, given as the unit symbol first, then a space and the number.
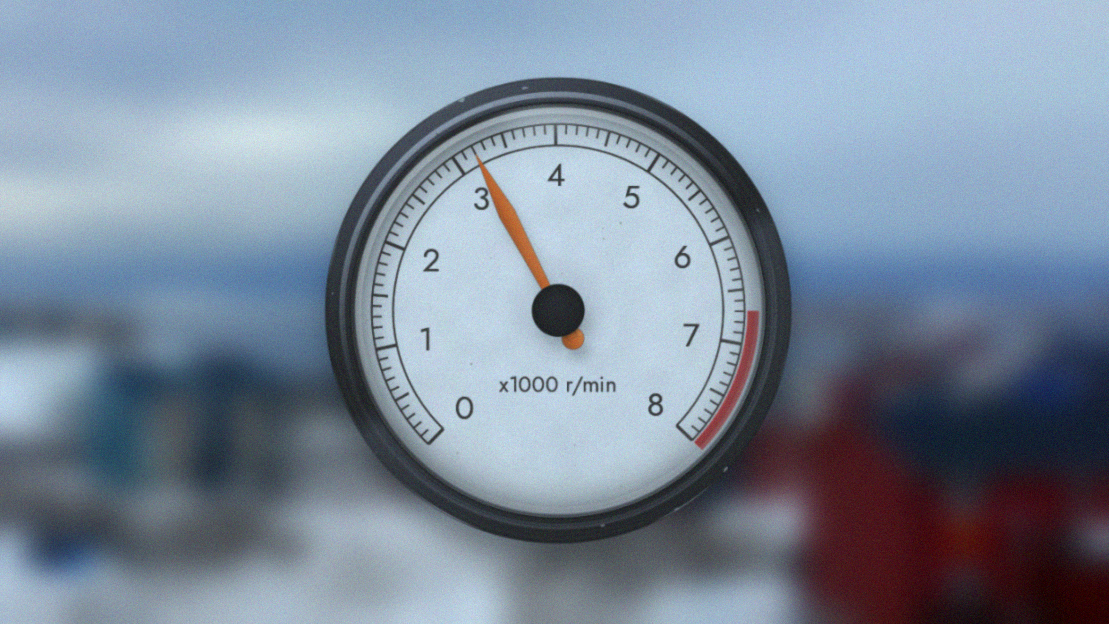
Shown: rpm 3200
